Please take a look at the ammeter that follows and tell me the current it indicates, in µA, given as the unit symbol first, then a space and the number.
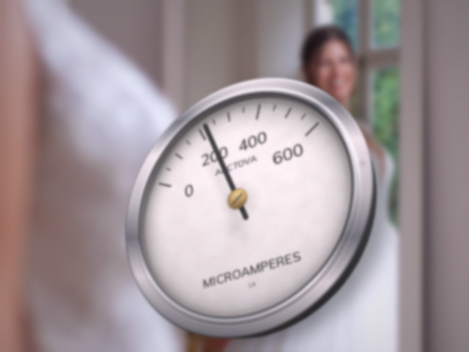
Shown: µA 225
